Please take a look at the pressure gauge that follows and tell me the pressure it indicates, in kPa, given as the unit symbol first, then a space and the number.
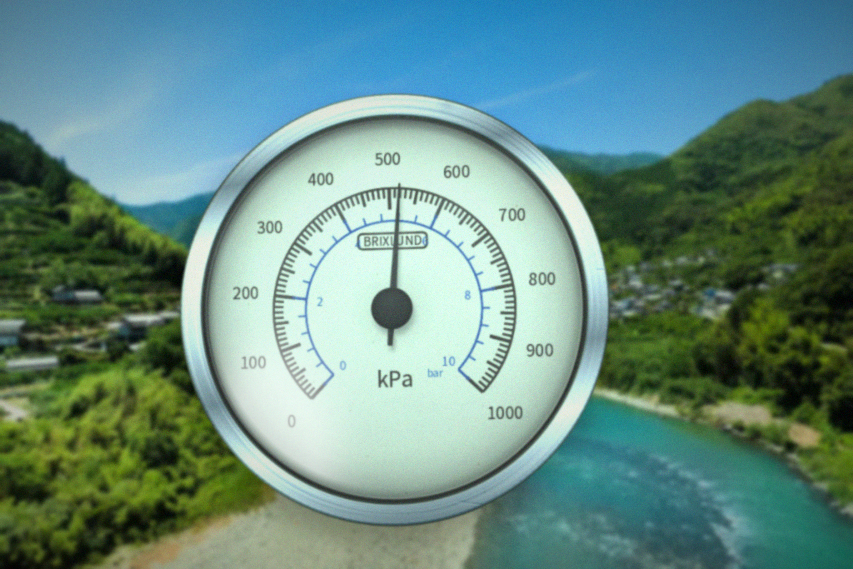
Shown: kPa 520
